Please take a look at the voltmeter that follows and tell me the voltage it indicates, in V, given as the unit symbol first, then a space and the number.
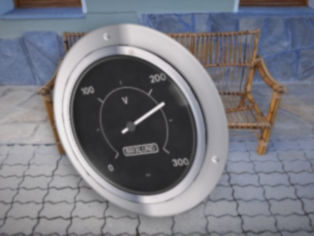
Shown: V 225
